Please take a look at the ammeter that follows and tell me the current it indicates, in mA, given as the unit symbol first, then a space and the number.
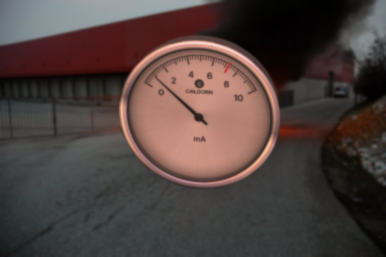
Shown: mA 1
